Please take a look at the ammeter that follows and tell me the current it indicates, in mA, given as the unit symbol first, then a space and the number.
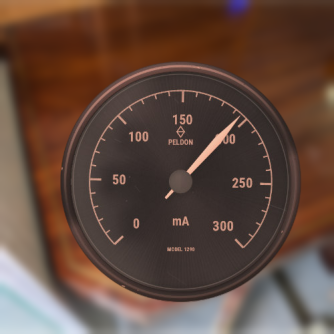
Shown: mA 195
